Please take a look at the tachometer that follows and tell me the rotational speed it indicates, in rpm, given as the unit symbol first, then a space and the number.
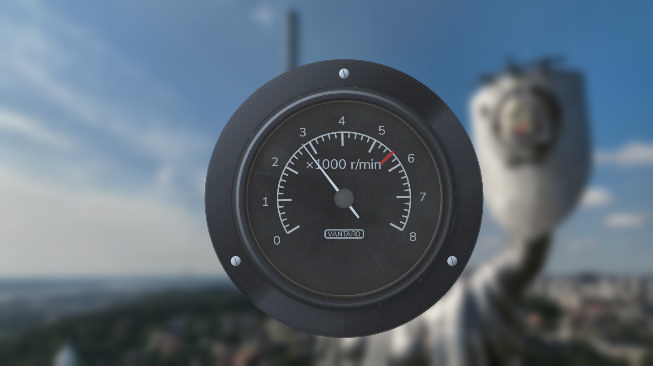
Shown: rpm 2800
